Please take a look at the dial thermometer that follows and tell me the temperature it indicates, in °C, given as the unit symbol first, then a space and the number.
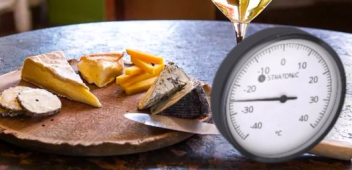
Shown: °C -25
